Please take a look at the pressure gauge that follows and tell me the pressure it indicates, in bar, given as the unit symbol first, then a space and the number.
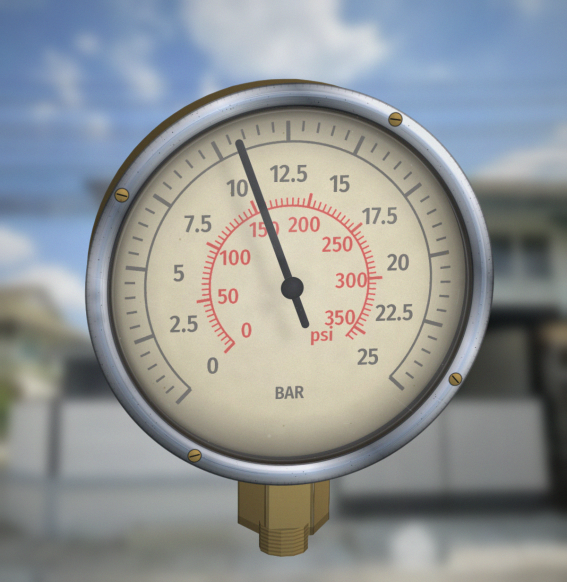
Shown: bar 10.75
